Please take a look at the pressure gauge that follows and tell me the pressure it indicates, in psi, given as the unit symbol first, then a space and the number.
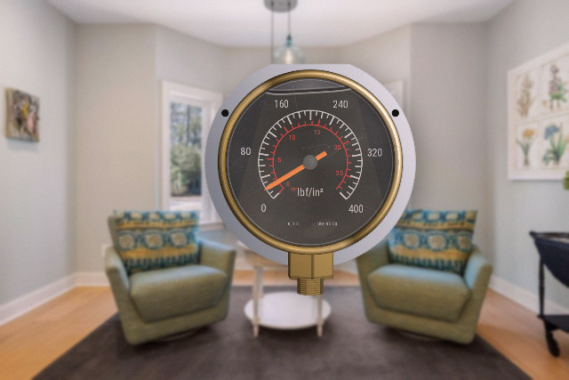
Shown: psi 20
